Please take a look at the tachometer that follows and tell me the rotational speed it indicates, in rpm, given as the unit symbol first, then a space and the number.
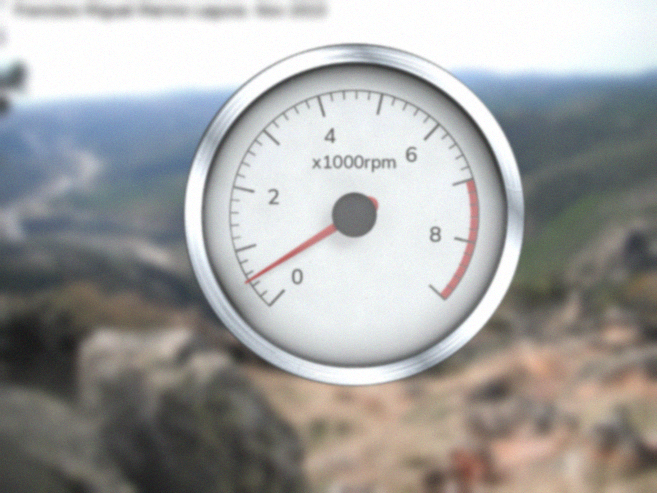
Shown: rpm 500
